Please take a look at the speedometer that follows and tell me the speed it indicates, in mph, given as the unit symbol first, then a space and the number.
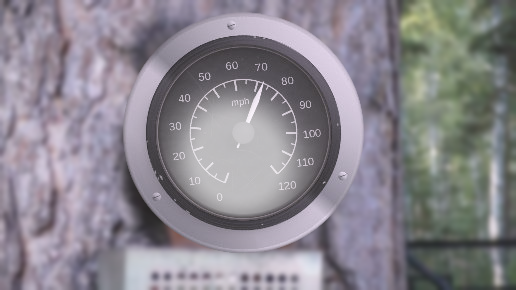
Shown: mph 72.5
